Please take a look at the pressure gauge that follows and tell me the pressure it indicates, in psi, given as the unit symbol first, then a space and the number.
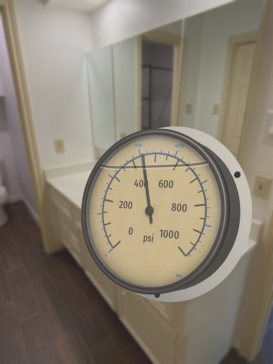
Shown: psi 450
